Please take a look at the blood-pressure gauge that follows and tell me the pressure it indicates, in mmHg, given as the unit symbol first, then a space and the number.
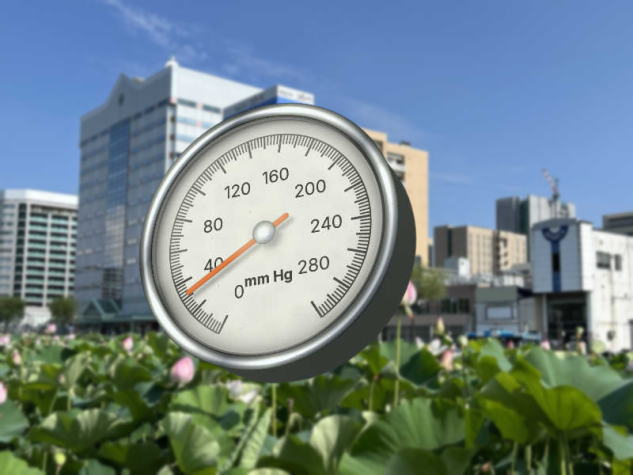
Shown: mmHg 30
